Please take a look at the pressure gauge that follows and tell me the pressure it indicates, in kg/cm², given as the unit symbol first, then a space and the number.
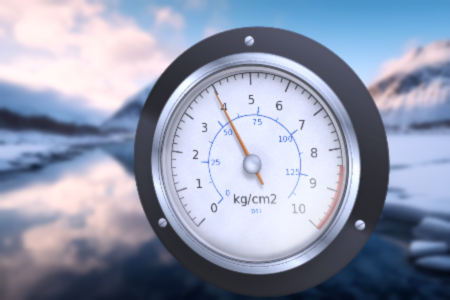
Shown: kg/cm² 4
